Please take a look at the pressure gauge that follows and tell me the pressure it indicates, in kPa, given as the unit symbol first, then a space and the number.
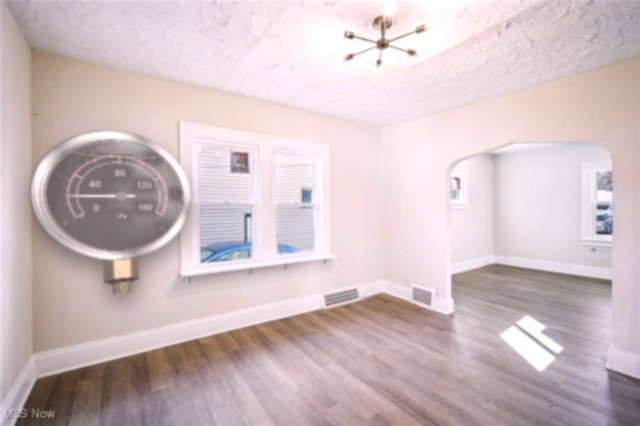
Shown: kPa 20
